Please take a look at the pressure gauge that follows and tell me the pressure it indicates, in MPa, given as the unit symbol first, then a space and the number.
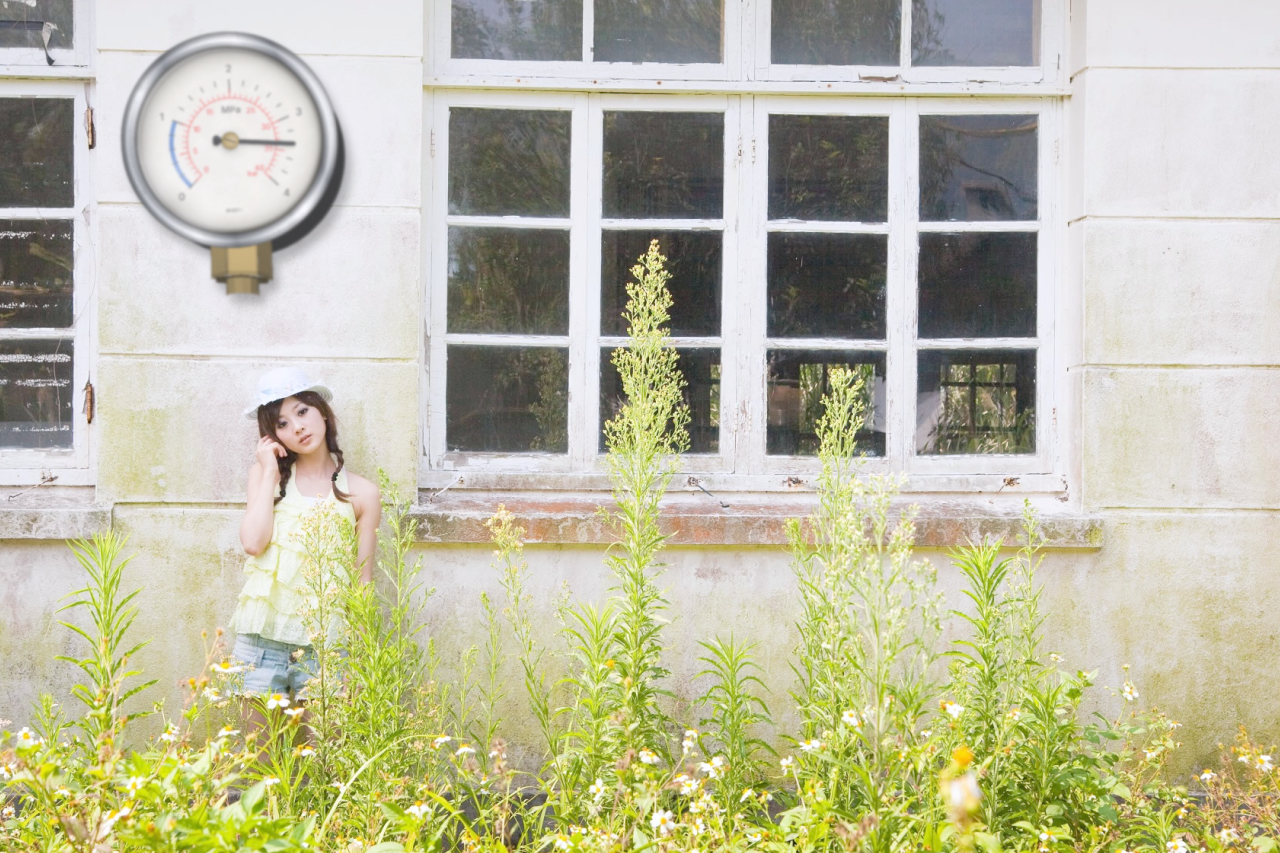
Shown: MPa 3.4
